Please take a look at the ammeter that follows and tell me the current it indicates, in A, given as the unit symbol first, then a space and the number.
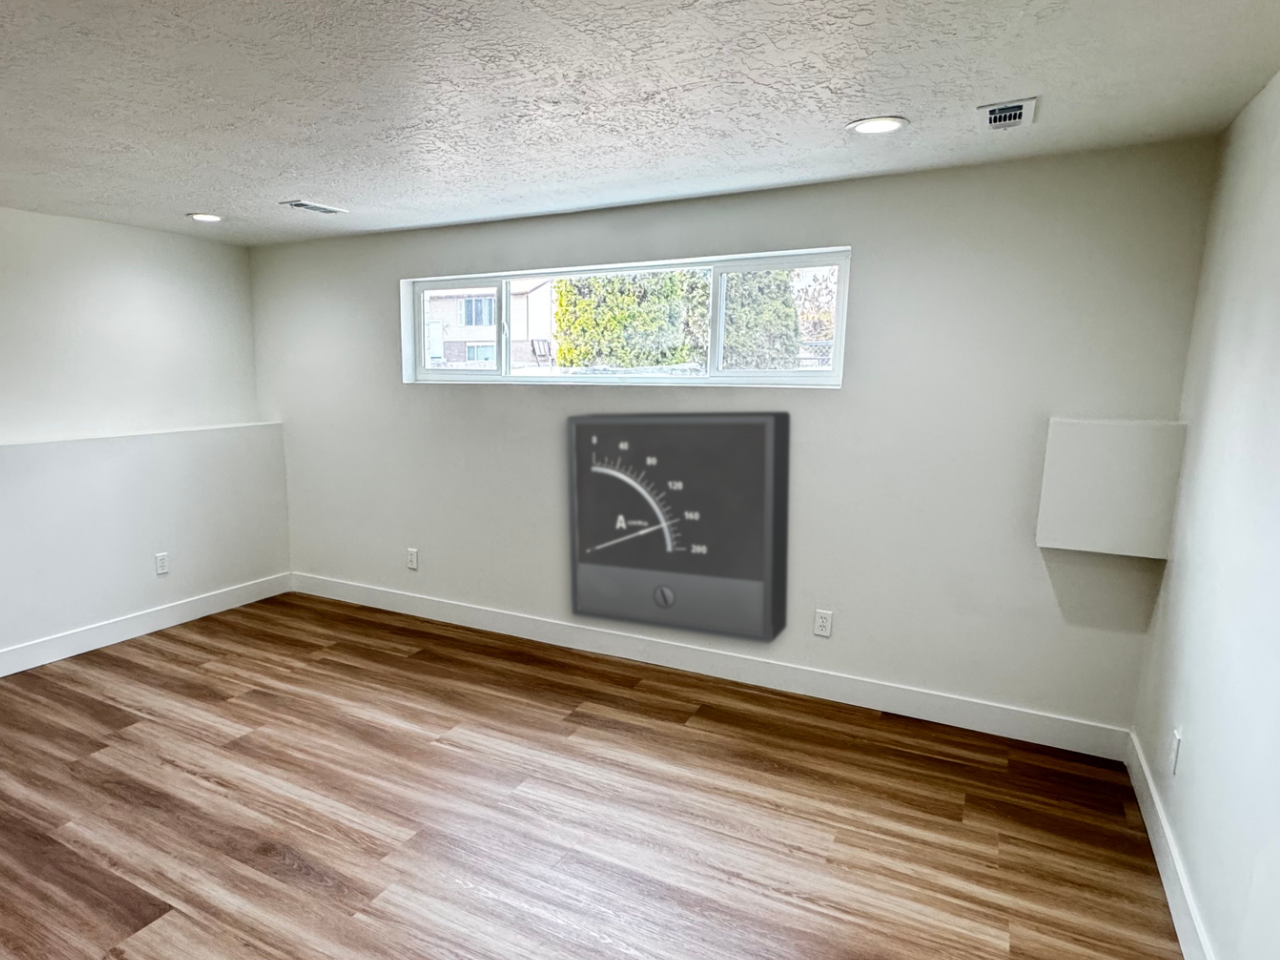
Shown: A 160
